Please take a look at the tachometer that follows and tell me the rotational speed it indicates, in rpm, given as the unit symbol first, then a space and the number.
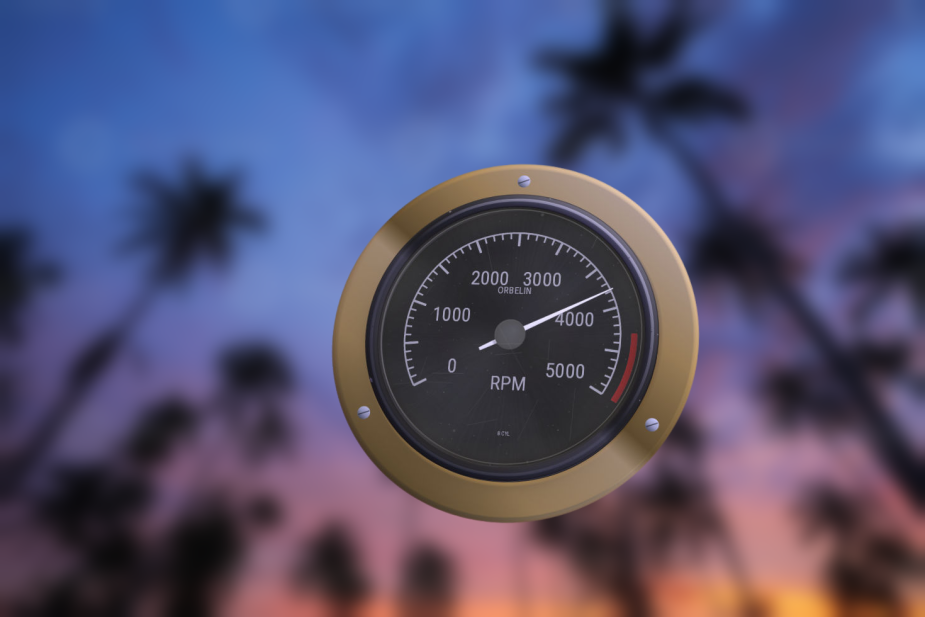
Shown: rpm 3800
